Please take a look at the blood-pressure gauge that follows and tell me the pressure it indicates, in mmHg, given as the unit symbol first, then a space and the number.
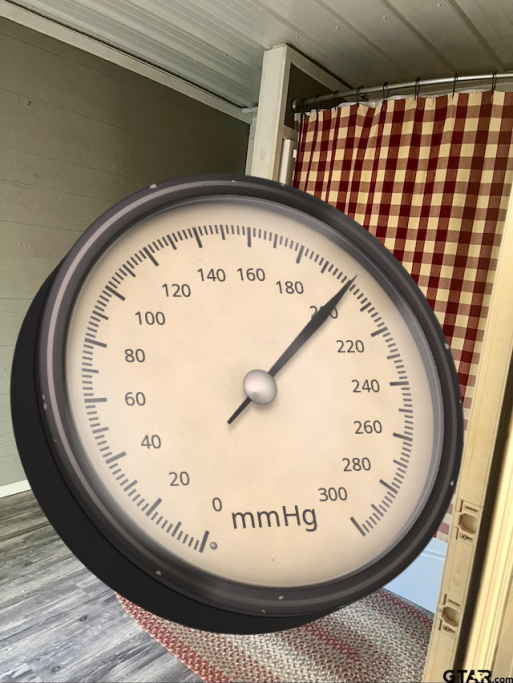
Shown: mmHg 200
